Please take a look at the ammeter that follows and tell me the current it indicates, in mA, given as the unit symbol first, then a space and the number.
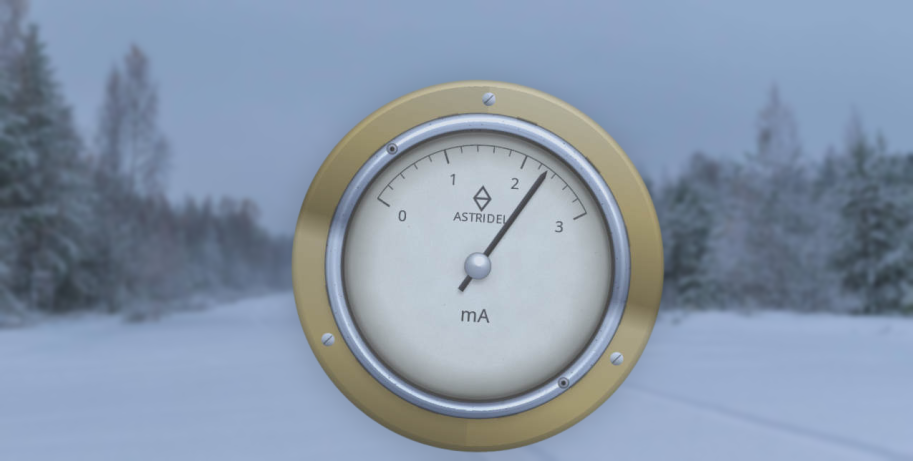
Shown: mA 2.3
